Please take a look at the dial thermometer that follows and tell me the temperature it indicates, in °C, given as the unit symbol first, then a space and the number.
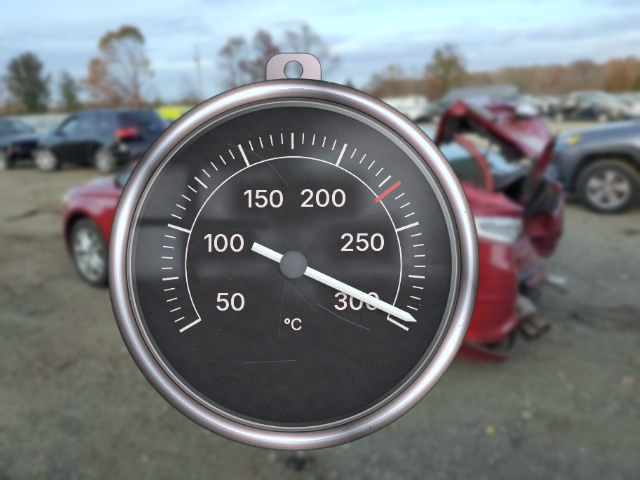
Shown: °C 295
